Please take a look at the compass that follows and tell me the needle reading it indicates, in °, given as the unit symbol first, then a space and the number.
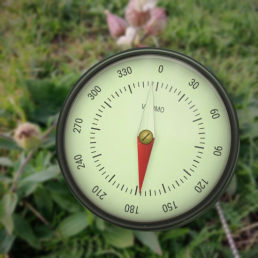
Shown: ° 175
